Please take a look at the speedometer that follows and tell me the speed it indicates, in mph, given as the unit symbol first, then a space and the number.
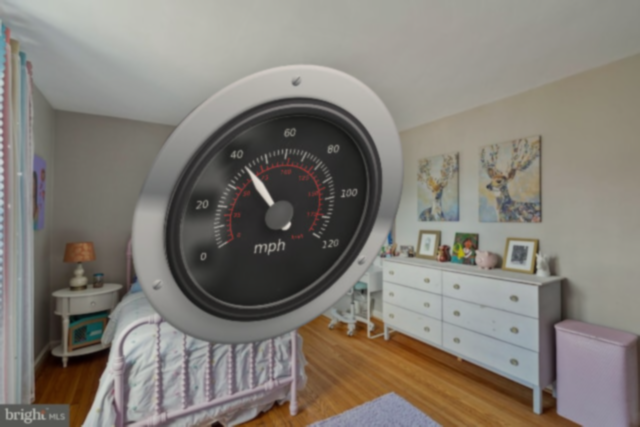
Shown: mph 40
